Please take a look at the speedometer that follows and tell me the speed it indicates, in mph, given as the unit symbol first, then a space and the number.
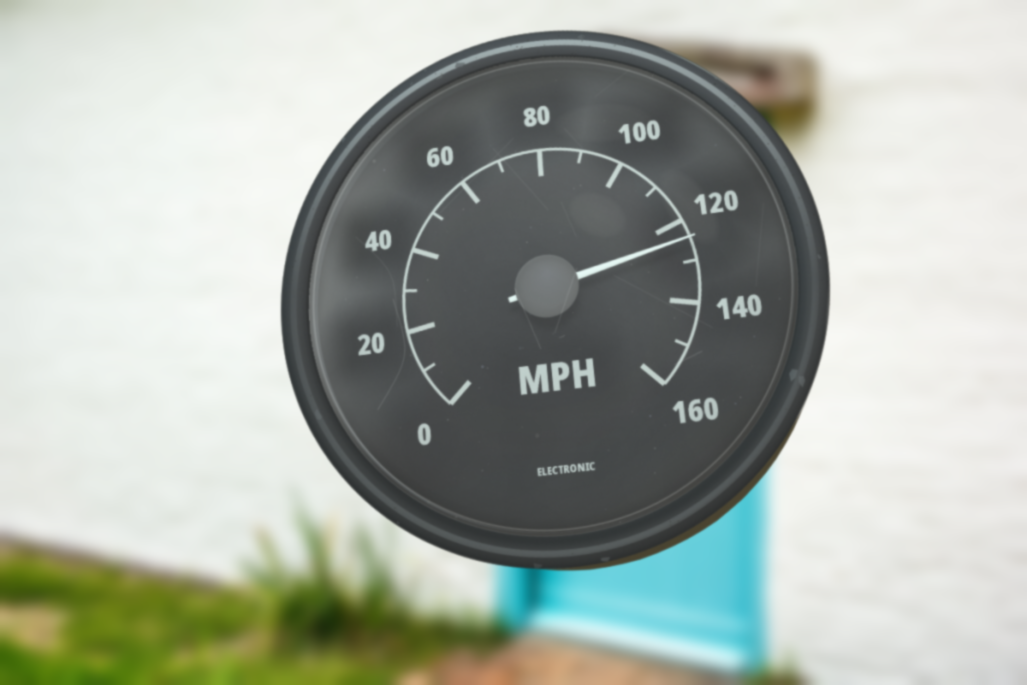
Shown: mph 125
